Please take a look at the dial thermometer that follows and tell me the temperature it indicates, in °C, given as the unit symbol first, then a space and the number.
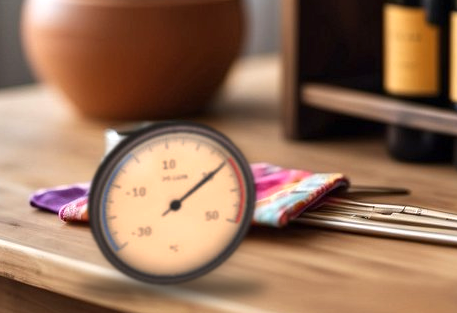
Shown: °C 30
